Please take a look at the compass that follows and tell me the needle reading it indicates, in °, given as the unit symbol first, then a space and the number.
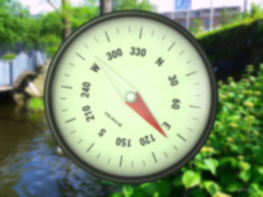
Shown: ° 100
